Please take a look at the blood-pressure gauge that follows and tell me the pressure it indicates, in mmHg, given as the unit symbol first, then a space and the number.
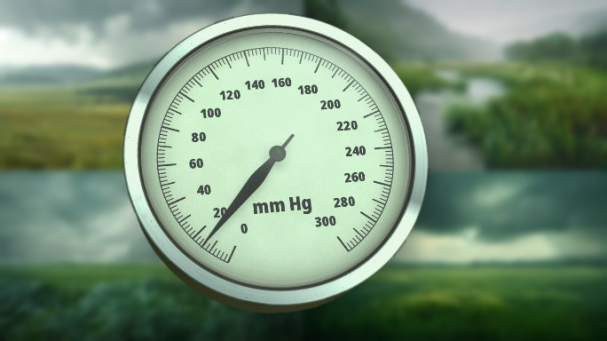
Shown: mmHg 14
